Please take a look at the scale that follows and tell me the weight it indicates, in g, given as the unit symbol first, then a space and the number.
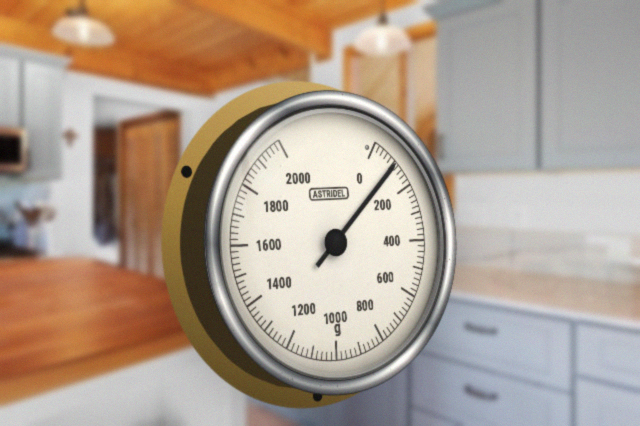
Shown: g 100
